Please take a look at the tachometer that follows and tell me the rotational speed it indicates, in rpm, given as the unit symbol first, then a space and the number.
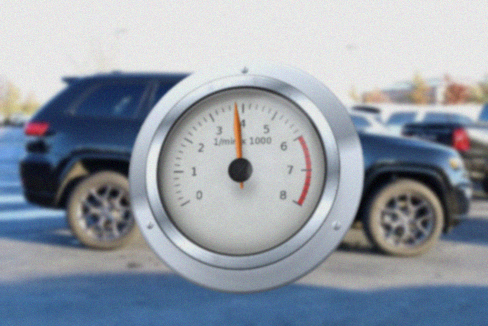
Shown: rpm 3800
